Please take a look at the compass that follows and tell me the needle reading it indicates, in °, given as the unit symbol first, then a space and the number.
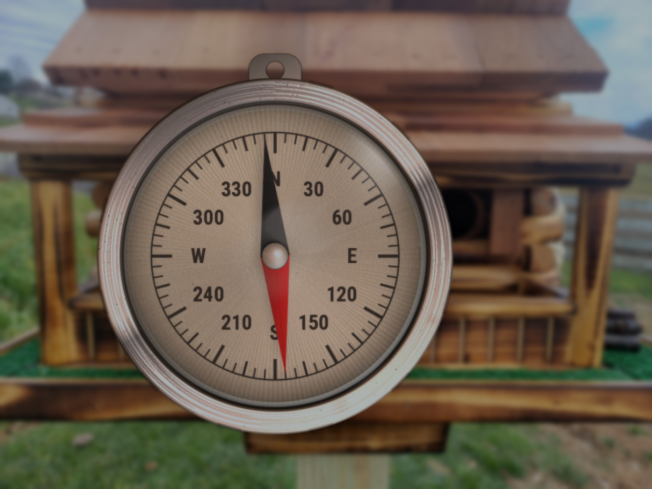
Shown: ° 175
